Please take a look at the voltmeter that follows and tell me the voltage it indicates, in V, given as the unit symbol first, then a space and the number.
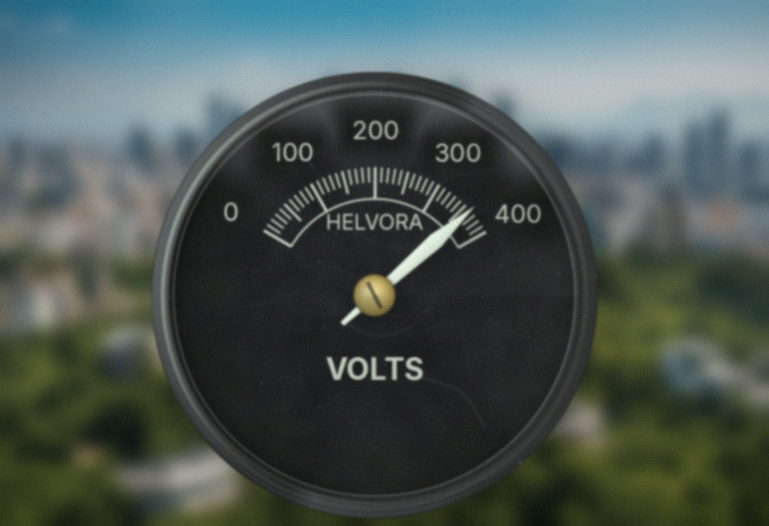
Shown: V 360
